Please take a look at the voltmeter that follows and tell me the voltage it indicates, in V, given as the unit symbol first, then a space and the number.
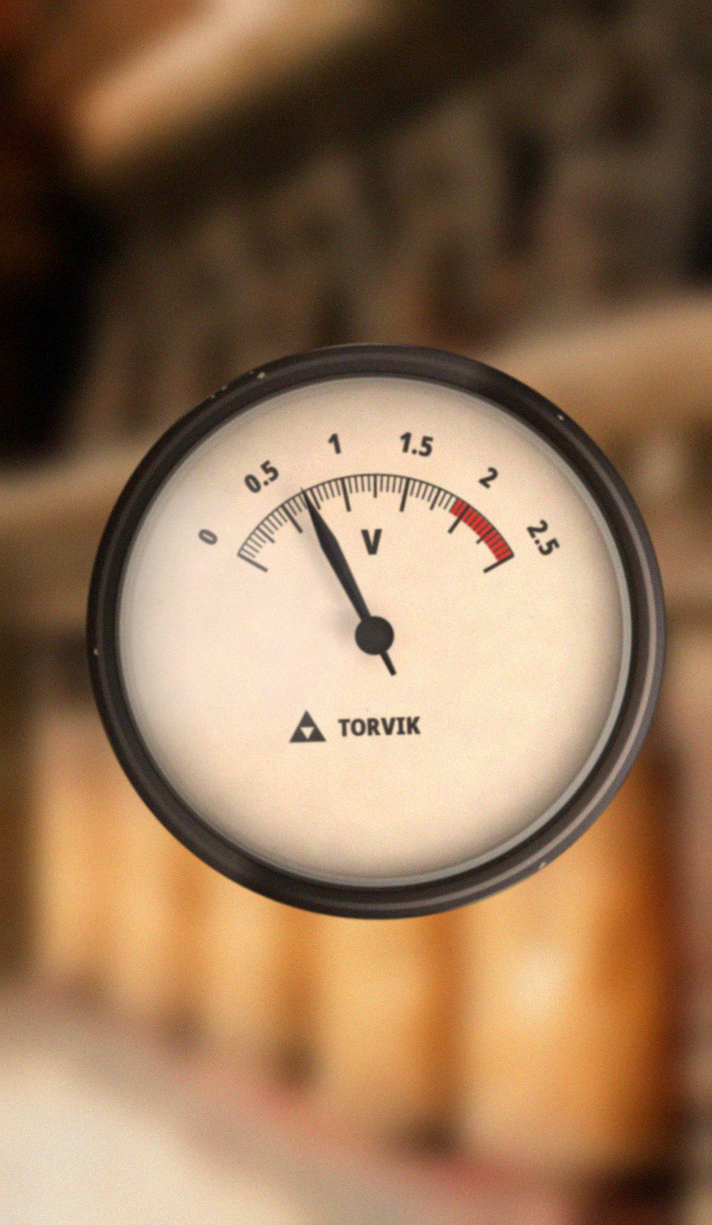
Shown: V 0.7
